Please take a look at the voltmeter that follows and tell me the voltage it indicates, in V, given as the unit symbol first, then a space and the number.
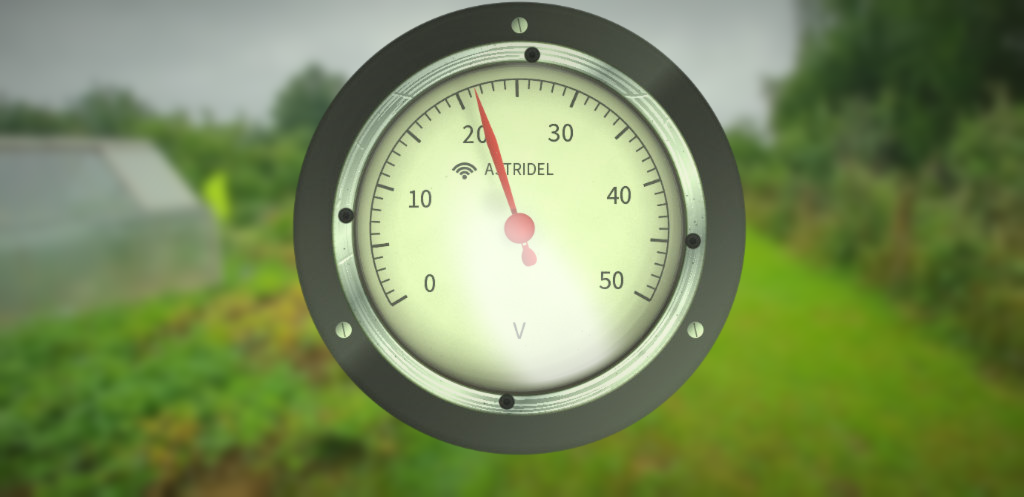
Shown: V 21.5
